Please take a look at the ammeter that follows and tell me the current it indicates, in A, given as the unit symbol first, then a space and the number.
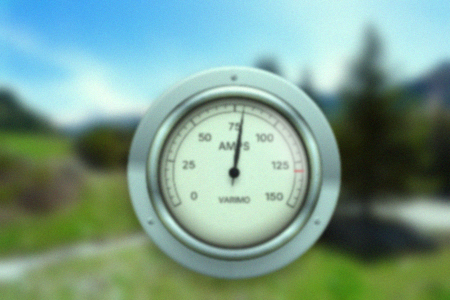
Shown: A 80
